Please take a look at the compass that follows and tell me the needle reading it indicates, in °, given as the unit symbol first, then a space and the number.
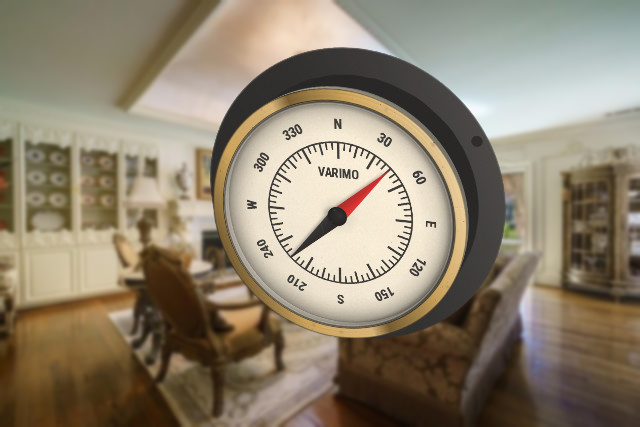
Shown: ° 45
